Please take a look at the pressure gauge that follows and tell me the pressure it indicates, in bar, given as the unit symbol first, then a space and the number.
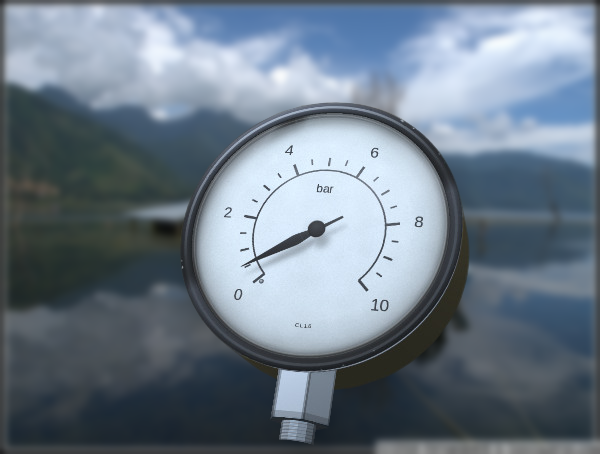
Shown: bar 0.5
